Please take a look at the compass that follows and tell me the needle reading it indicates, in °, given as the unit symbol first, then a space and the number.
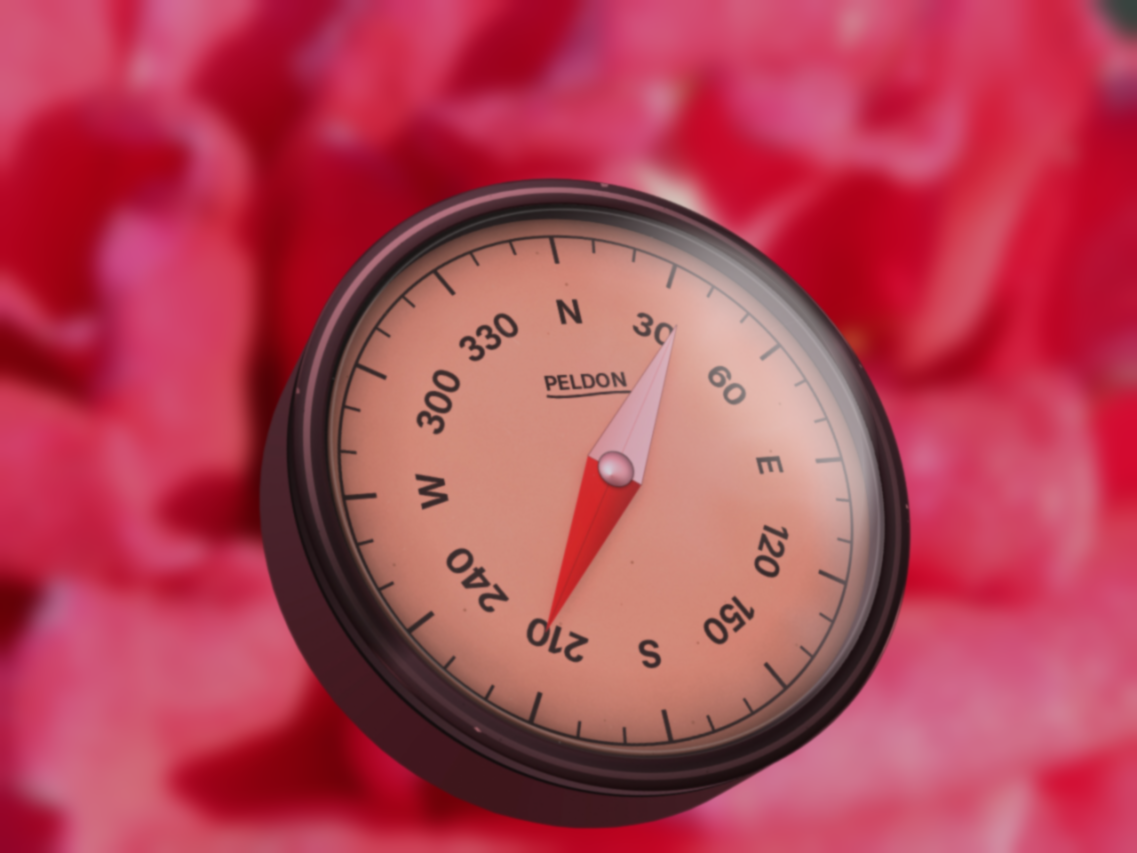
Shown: ° 215
